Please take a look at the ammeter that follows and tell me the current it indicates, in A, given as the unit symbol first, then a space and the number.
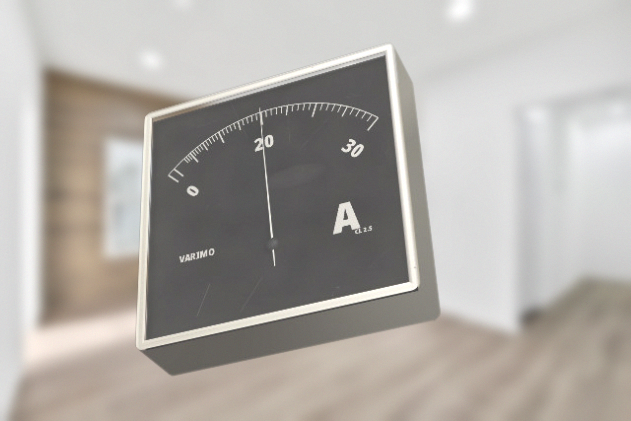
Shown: A 20
